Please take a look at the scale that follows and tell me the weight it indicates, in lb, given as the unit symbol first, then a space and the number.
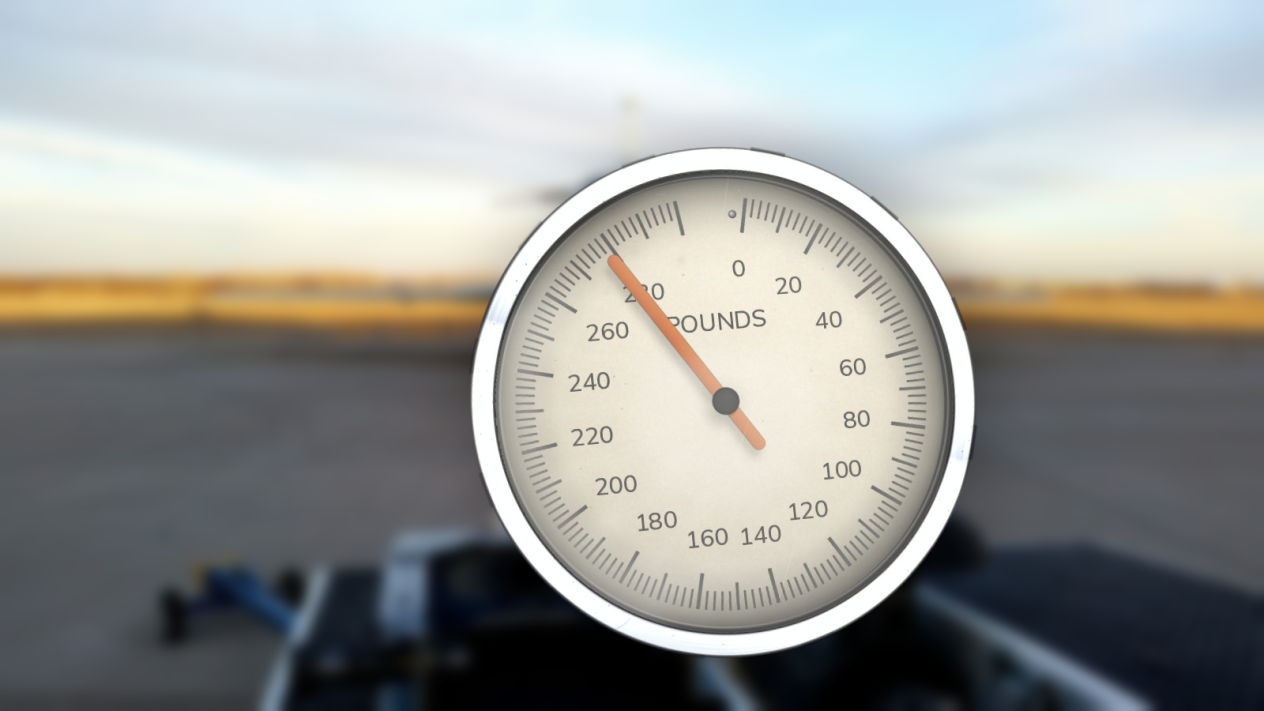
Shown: lb 278
